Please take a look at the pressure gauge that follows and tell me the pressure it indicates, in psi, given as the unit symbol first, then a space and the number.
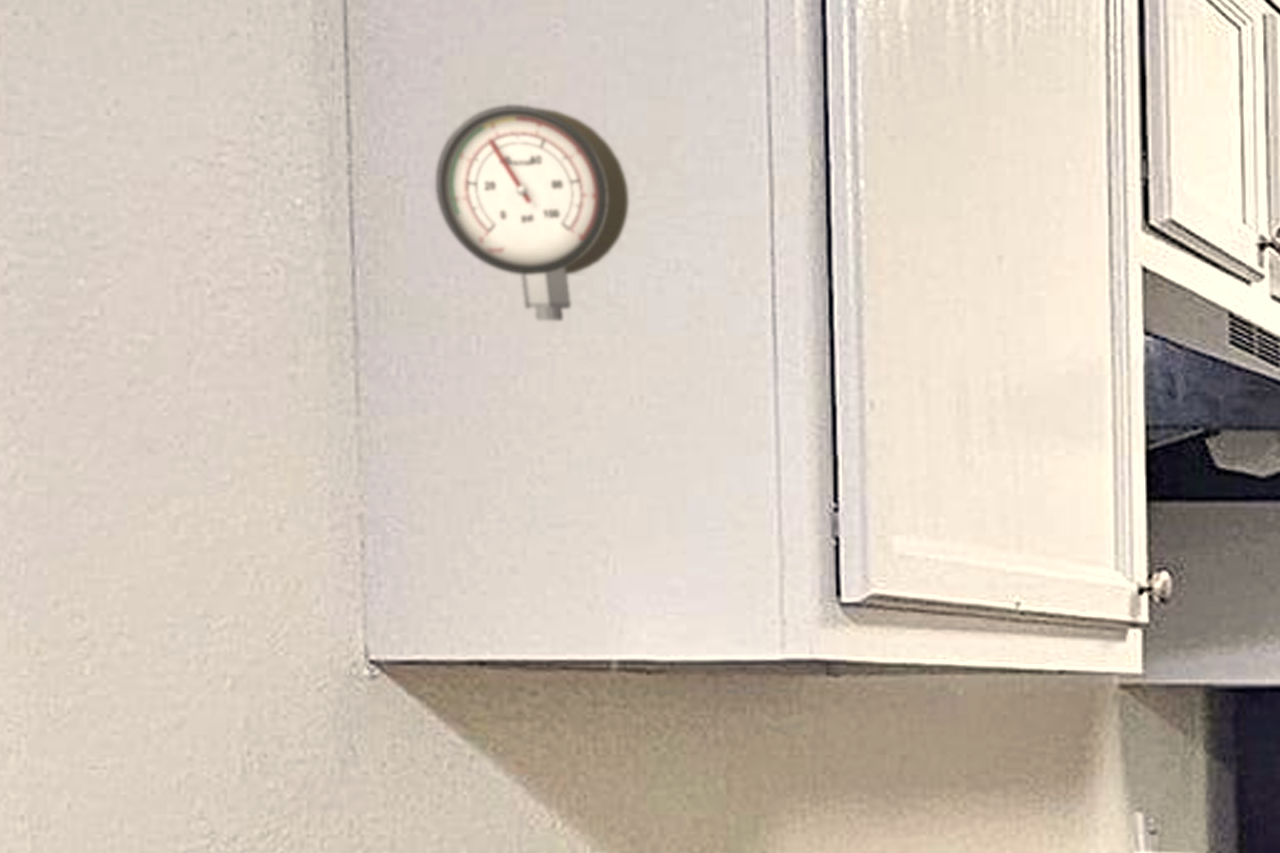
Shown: psi 40
